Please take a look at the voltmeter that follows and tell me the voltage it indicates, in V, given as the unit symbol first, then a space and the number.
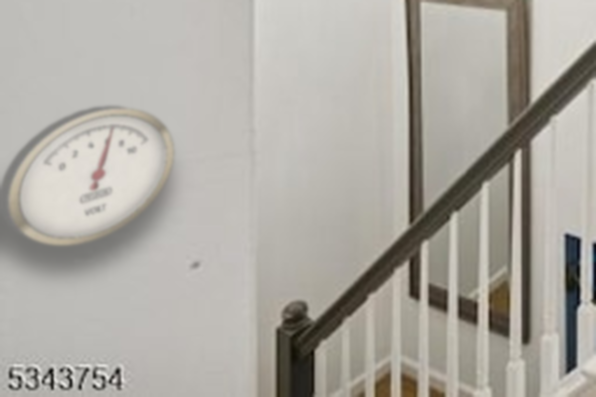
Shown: V 6
